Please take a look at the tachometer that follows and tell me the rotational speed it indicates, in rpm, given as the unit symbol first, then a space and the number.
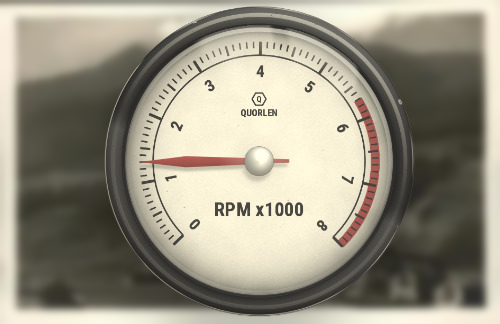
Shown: rpm 1300
